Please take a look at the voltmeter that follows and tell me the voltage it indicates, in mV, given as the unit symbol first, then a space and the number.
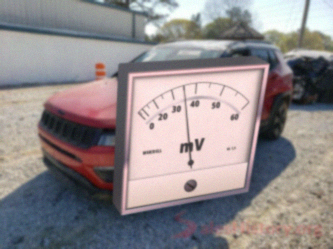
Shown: mV 35
